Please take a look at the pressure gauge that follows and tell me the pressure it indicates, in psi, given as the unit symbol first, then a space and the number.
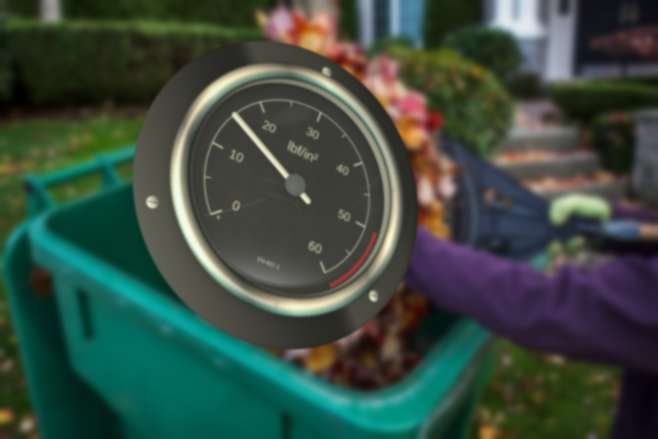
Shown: psi 15
